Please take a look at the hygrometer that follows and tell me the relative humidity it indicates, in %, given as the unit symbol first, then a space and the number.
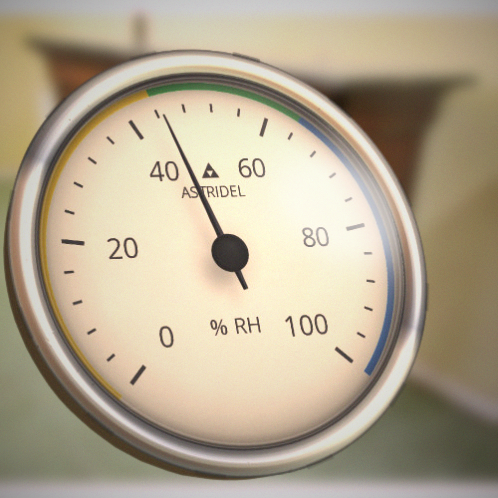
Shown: % 44
